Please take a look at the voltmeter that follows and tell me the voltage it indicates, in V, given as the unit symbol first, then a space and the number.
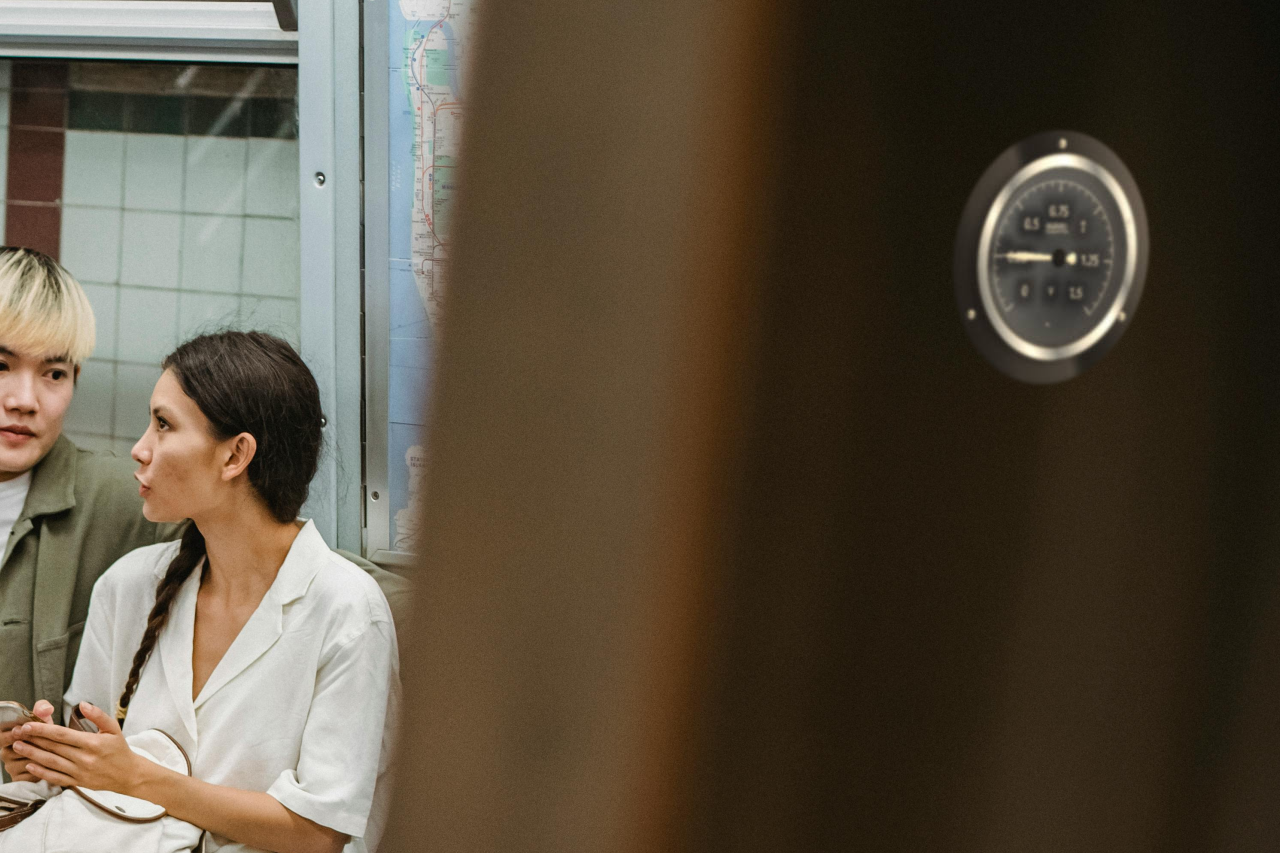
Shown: V 0.25
